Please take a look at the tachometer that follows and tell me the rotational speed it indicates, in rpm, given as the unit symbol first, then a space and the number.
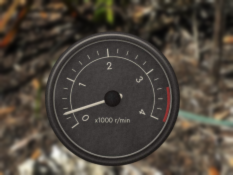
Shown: rpm 300
